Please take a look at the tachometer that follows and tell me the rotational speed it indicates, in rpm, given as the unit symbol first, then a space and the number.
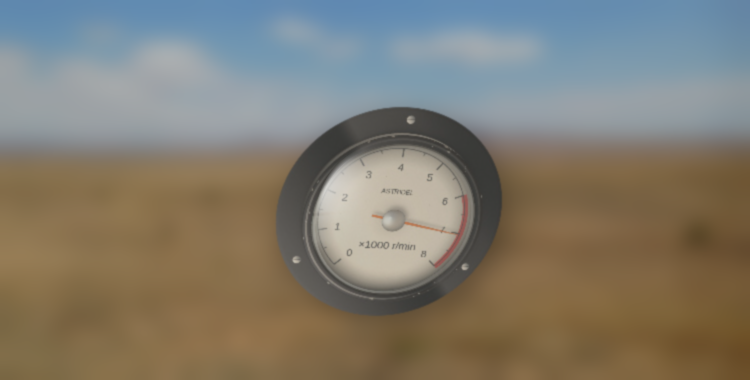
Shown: rpm 7000
